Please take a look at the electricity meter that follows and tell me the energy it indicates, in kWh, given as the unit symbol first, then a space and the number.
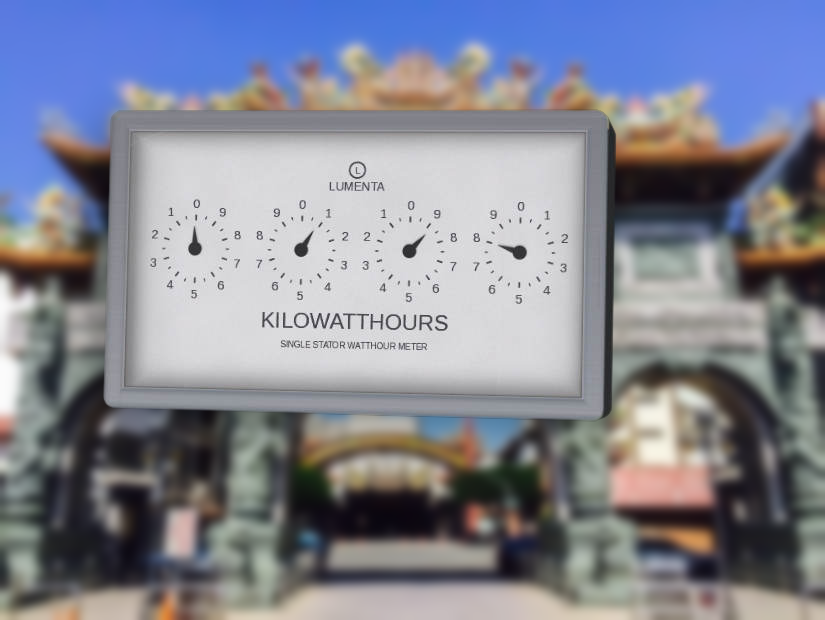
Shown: kWh 88
